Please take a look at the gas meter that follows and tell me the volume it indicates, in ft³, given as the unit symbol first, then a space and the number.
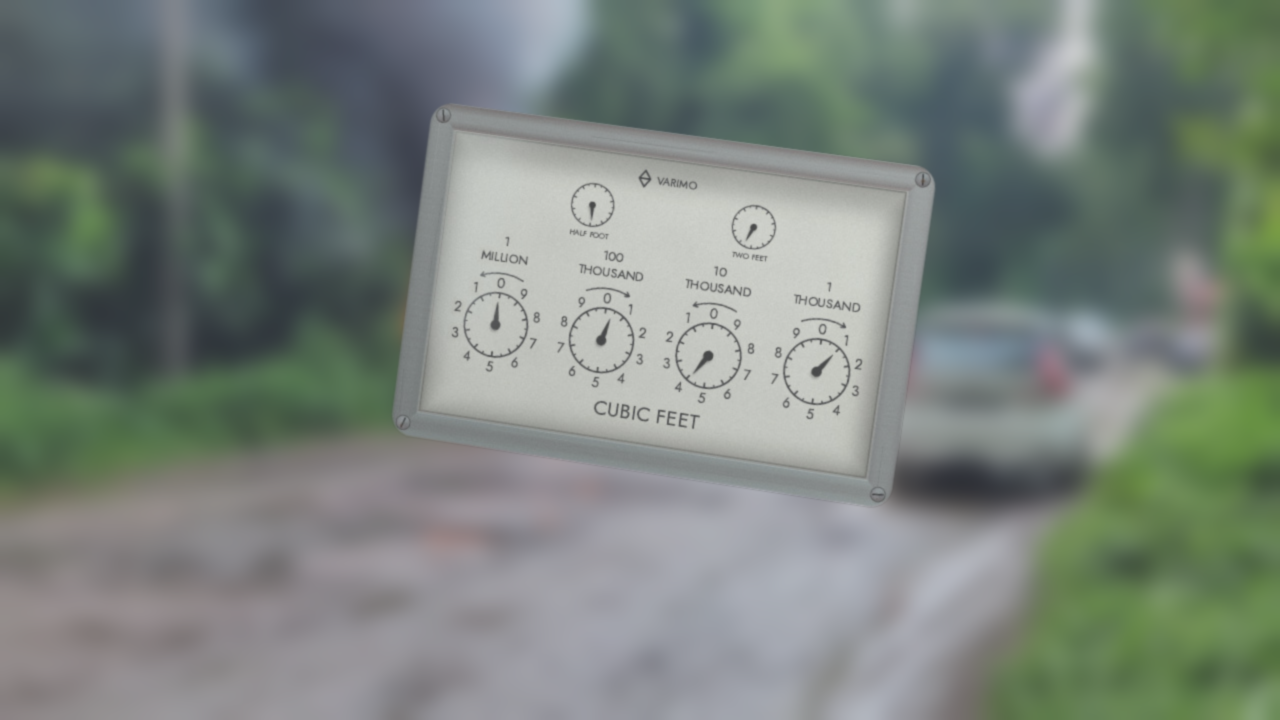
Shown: ft³ 4100
